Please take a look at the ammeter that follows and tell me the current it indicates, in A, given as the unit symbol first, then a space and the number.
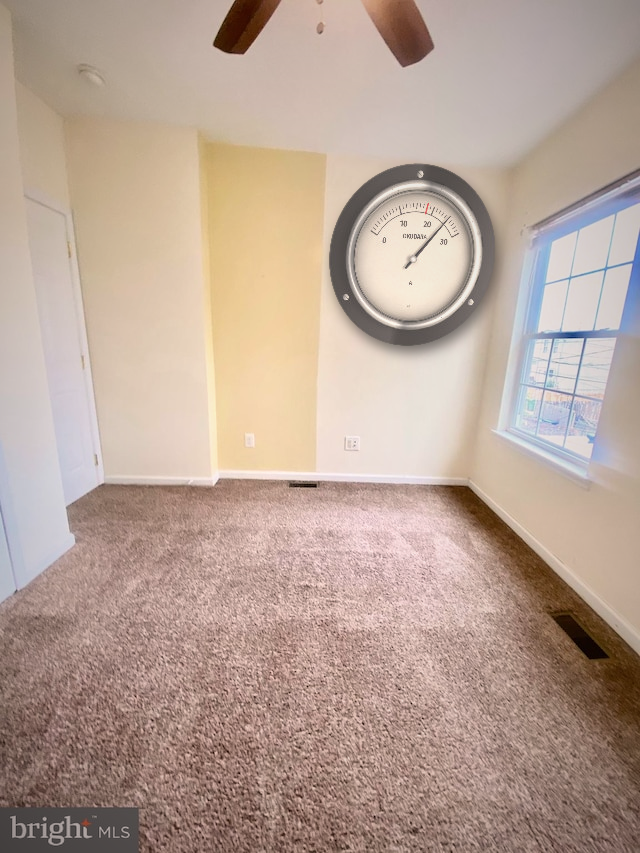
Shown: A 25
